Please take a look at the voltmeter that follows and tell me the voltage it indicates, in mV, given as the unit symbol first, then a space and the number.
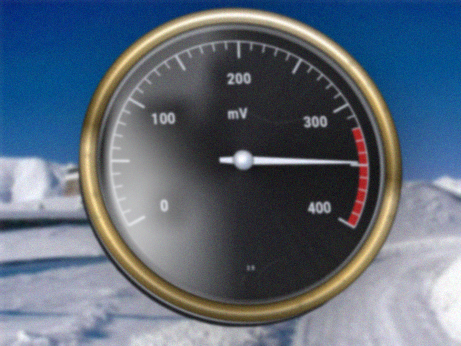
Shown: mV 350
